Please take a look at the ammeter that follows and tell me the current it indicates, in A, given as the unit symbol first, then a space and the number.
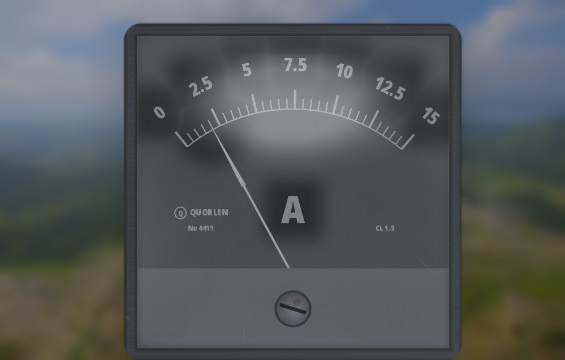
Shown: A 2
